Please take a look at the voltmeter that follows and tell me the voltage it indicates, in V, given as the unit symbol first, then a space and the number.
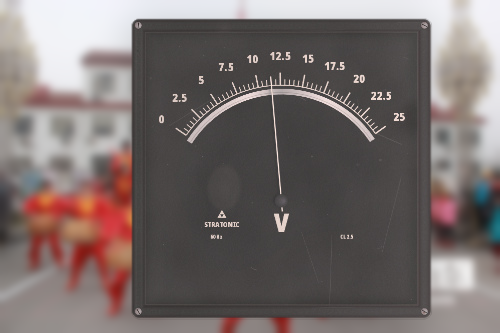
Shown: V 11.5
